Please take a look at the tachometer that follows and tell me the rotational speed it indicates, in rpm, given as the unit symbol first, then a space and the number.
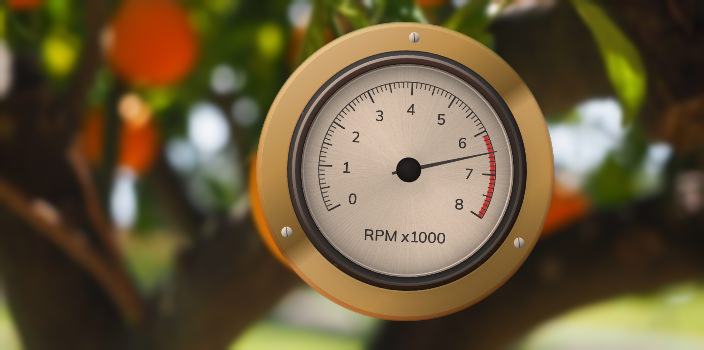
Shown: rpm 6500
